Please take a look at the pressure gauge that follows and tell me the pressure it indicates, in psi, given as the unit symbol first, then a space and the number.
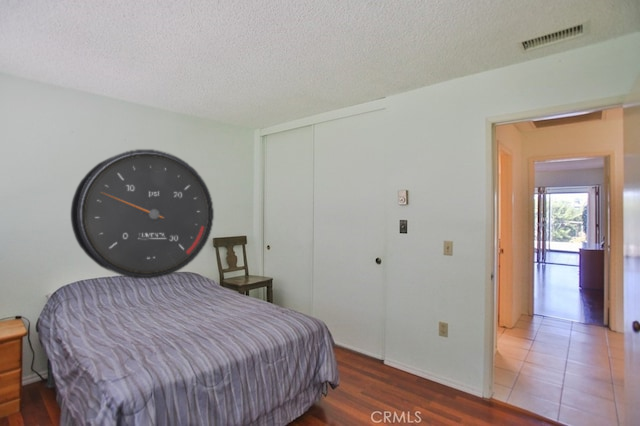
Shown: psi 7
